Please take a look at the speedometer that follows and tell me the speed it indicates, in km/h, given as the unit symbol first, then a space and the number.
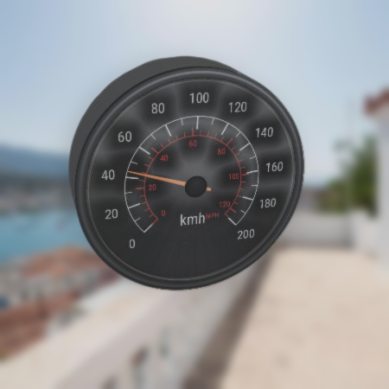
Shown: km/h 45
